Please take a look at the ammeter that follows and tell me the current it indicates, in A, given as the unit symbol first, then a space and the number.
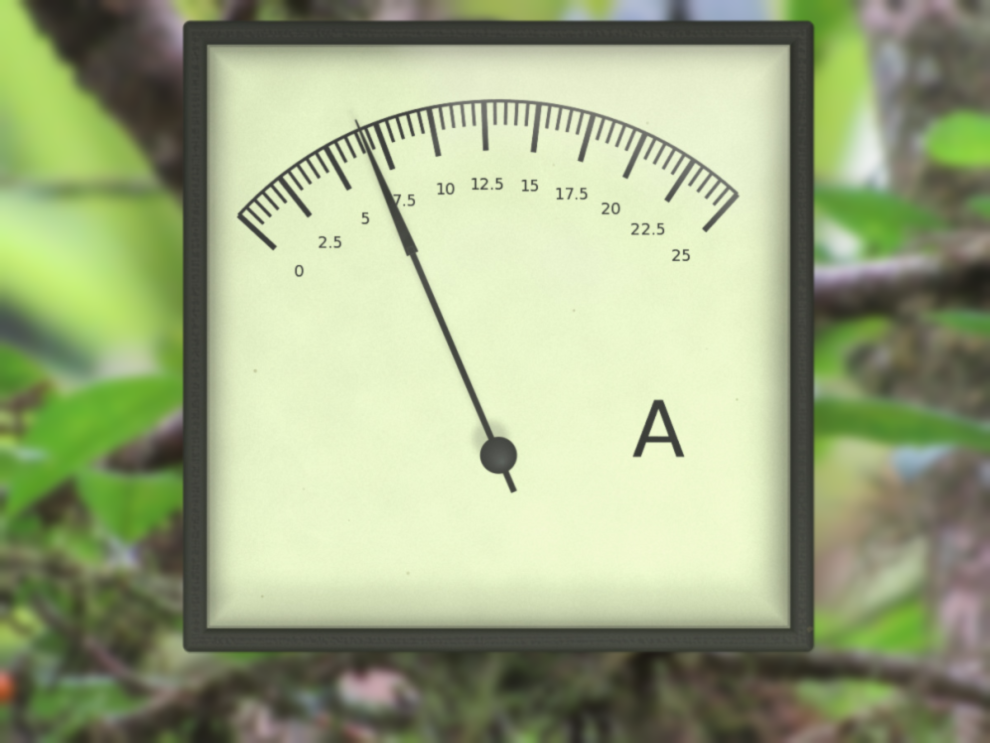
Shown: A 6.75
